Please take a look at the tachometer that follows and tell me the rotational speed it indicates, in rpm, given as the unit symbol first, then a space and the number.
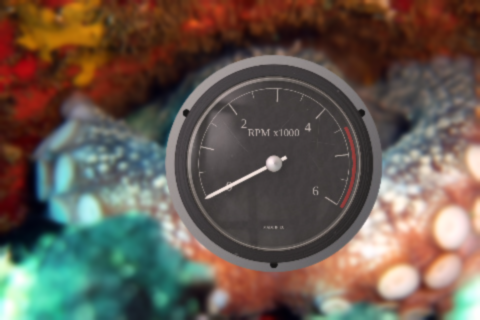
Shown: rpm 0
